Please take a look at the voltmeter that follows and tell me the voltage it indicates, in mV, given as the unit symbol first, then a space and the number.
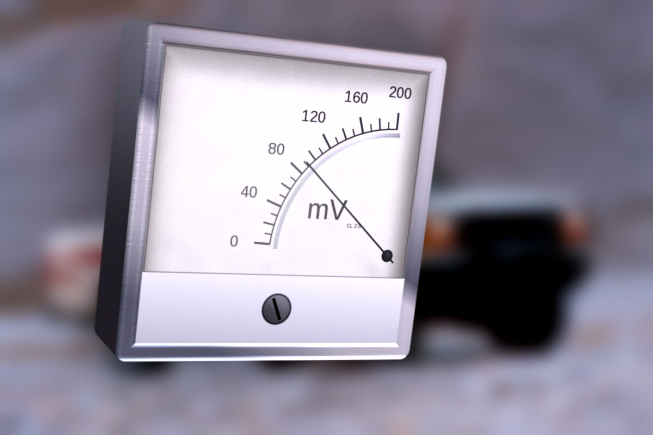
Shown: mV 90
